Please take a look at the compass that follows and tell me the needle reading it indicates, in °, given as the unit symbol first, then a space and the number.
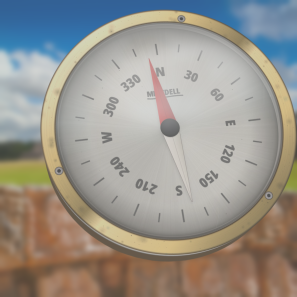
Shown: ° 352.5
